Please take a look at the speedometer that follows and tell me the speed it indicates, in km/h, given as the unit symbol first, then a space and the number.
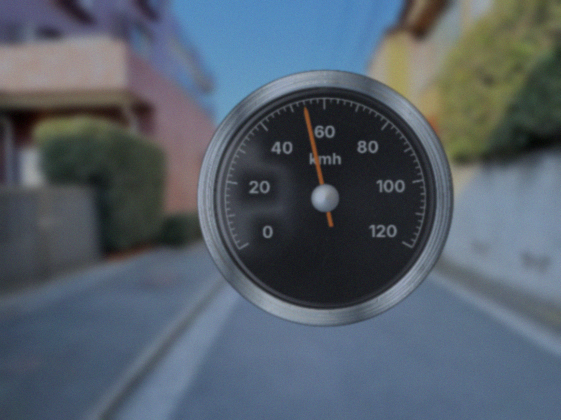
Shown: km/h 54
